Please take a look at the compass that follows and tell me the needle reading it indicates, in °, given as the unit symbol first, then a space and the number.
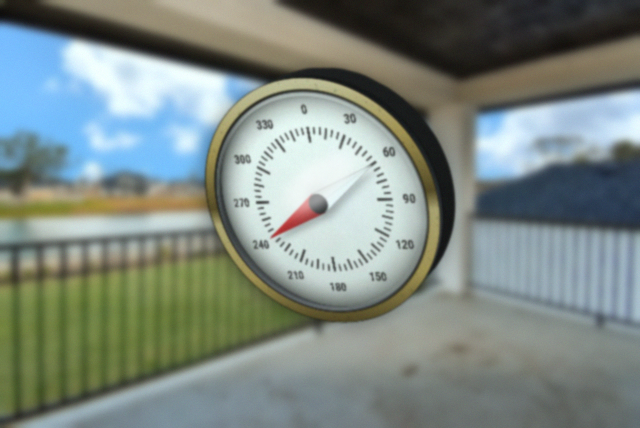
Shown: ° 240
